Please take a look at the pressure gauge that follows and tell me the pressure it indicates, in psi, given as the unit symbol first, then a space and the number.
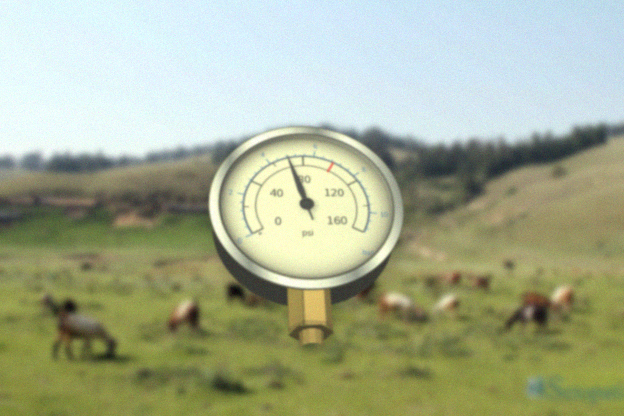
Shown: psi 70
